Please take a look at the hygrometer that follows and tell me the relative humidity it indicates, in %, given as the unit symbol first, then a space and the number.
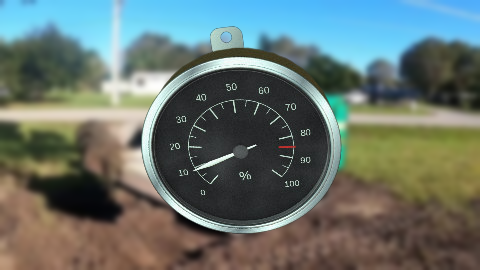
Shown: % 10
